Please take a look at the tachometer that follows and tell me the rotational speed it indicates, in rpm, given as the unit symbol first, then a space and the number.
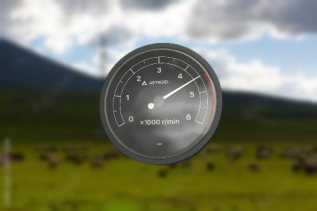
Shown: rpm 4500
